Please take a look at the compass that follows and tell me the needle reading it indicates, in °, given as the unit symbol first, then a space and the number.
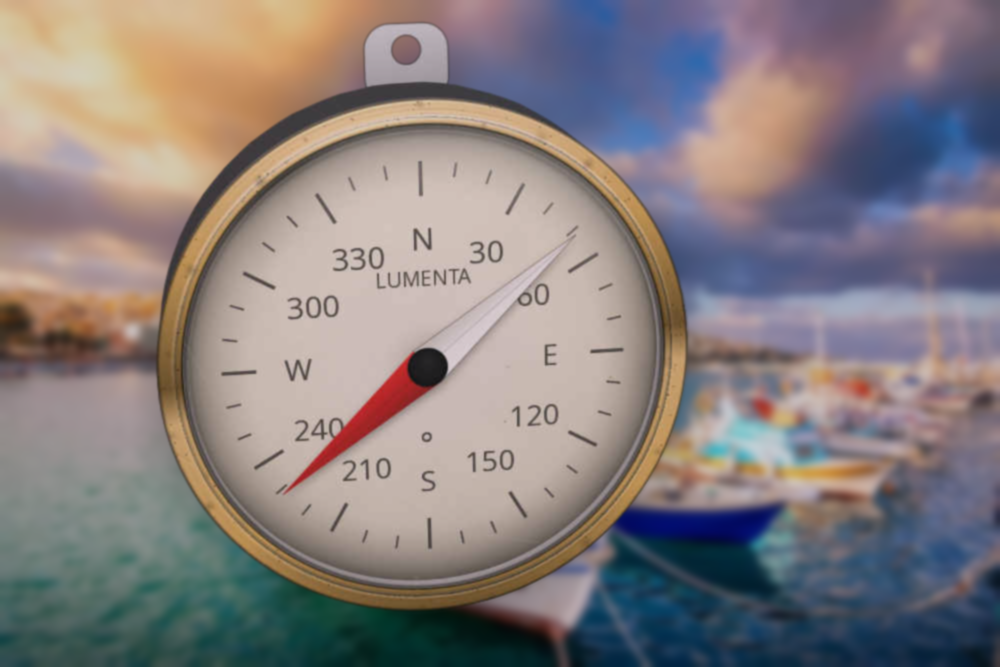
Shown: ° 230
